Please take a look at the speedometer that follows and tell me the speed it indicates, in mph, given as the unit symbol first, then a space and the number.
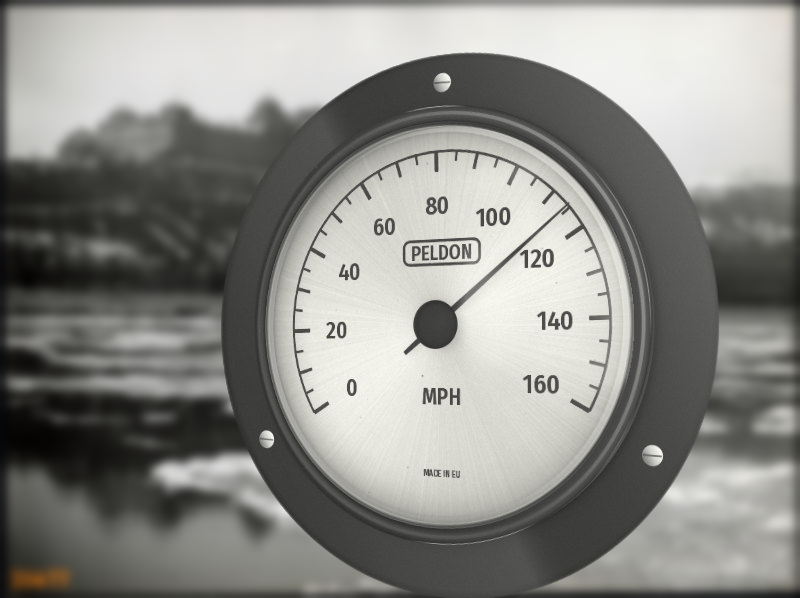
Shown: mph 115
